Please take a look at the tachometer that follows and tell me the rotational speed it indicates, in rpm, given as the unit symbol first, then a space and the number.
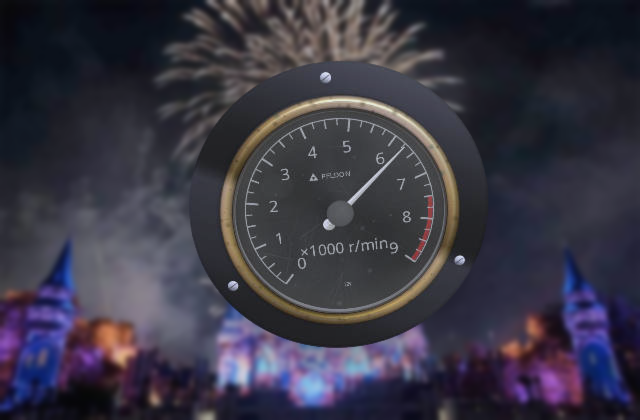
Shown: rpm 6250
